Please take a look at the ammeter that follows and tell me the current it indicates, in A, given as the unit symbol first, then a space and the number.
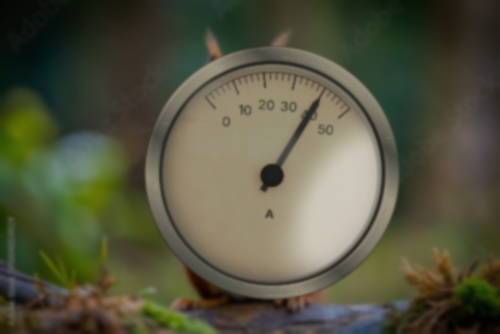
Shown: A 40
